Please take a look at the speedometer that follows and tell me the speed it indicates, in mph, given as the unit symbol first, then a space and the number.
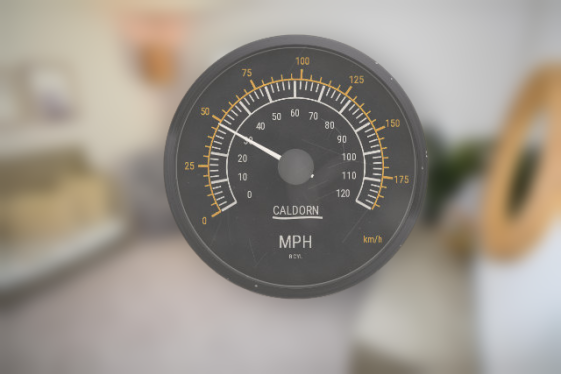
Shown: mph 30
